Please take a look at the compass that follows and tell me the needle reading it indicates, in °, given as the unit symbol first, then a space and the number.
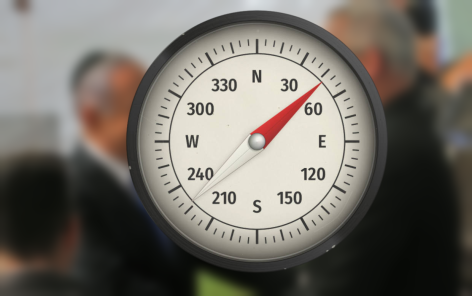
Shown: ° 47.5
